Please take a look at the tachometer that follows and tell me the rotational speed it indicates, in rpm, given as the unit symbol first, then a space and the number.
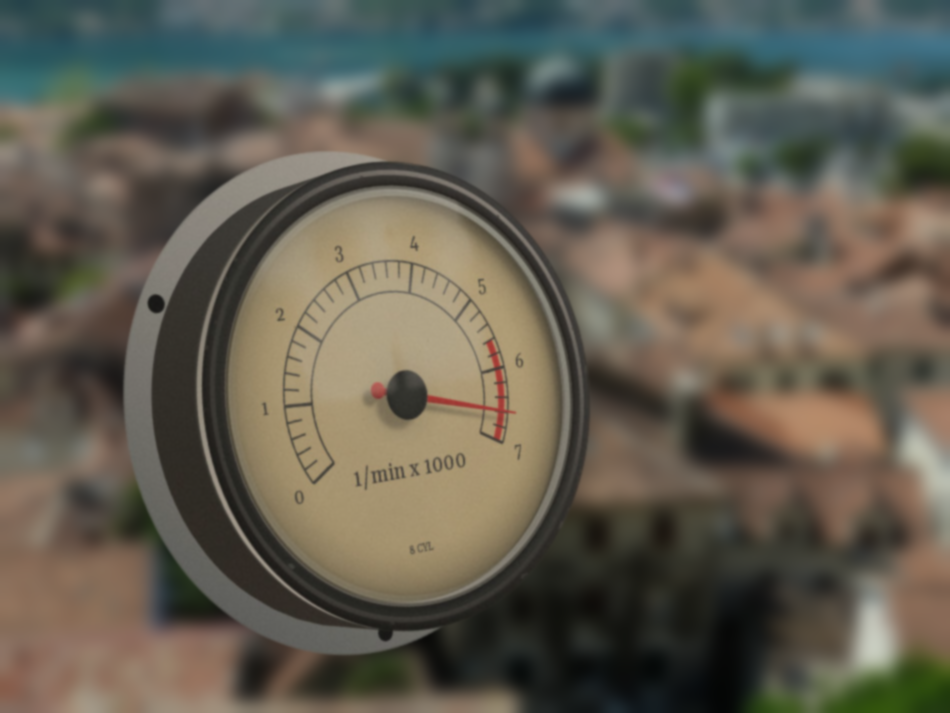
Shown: rpm 6600
